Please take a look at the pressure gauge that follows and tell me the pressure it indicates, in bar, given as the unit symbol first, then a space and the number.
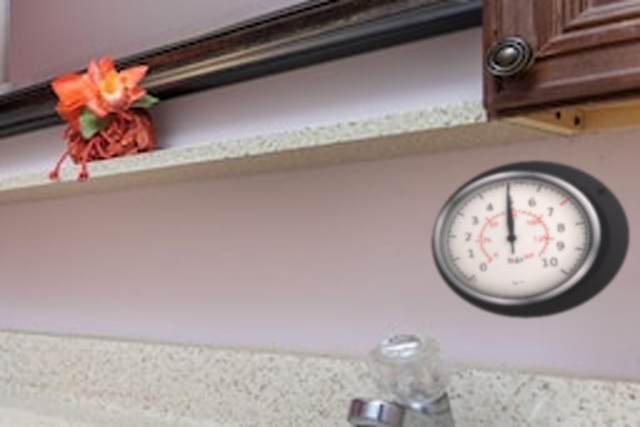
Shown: bar 5
